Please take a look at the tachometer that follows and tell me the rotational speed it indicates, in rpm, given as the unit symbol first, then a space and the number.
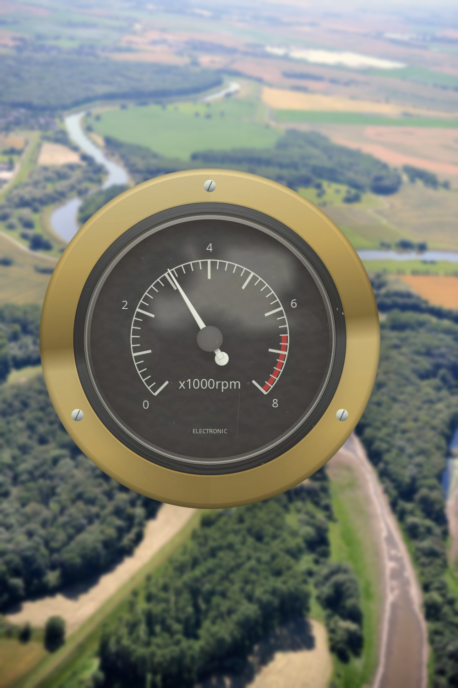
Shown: rpm 3100
